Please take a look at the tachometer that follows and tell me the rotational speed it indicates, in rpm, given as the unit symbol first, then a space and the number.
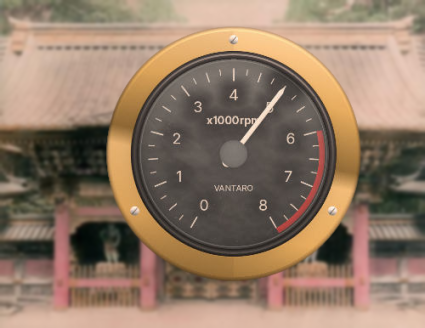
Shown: rpm 5000
